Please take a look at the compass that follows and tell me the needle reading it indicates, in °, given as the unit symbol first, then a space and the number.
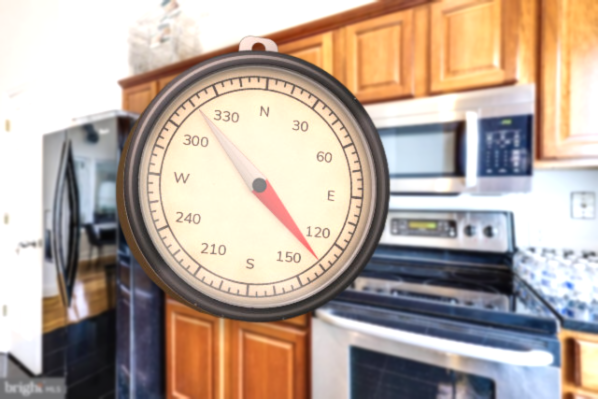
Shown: ° 135
